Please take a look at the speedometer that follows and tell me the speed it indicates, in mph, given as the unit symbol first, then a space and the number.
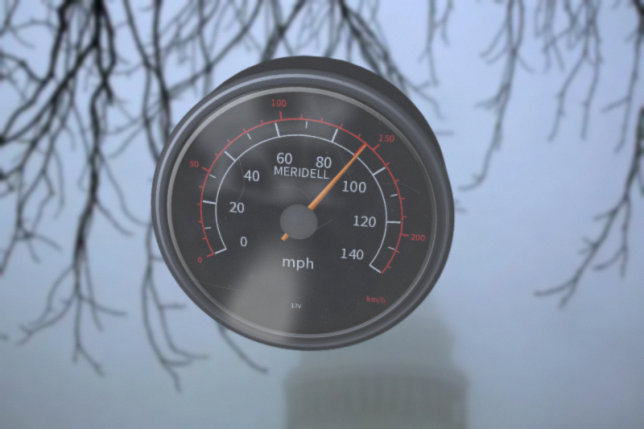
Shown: mph 90
